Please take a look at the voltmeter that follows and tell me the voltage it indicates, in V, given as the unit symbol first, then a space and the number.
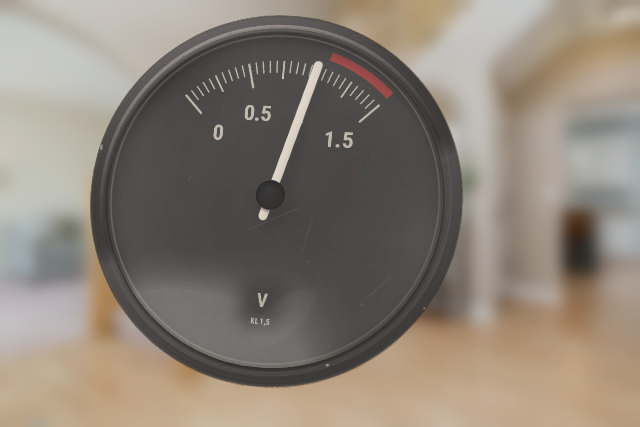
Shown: V 1
